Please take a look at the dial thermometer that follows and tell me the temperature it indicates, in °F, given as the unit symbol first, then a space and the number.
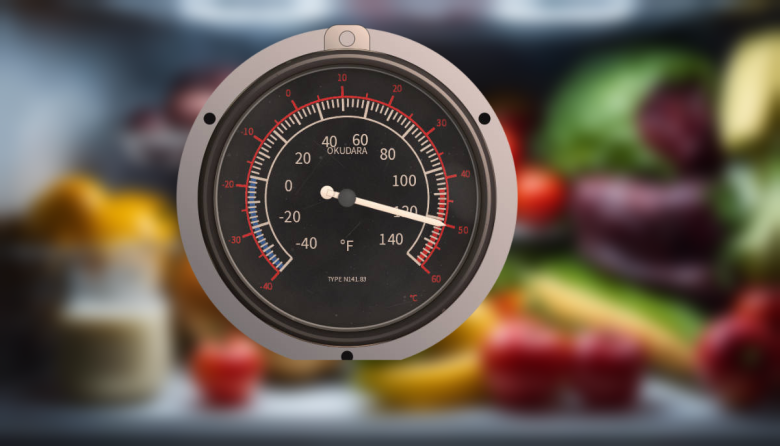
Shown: °F 122
